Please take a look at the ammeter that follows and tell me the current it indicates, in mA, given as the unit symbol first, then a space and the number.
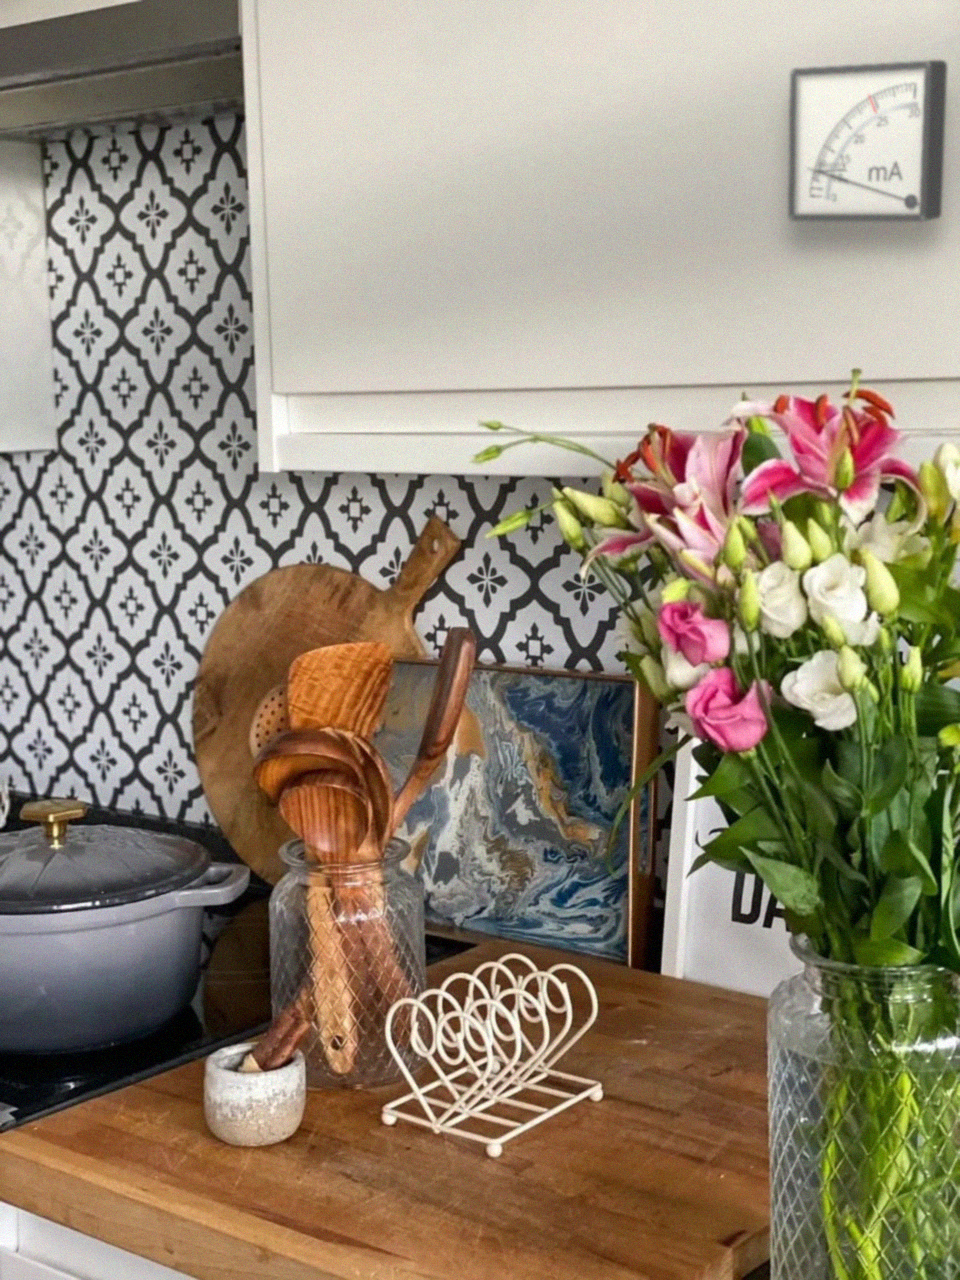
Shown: mA 10
